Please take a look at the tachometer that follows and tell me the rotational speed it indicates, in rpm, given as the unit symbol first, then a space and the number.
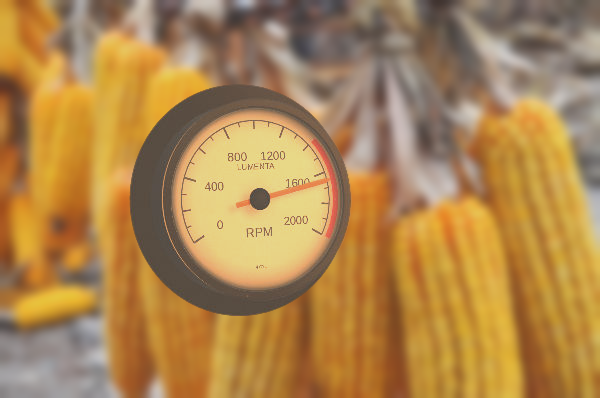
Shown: rpm 1650
